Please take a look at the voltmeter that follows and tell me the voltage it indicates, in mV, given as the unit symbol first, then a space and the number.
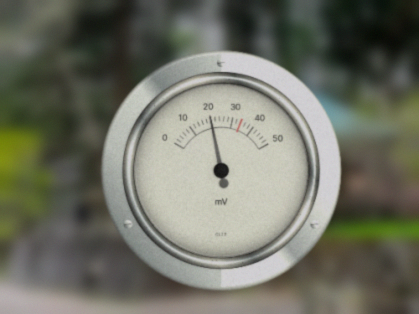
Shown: mV 20
